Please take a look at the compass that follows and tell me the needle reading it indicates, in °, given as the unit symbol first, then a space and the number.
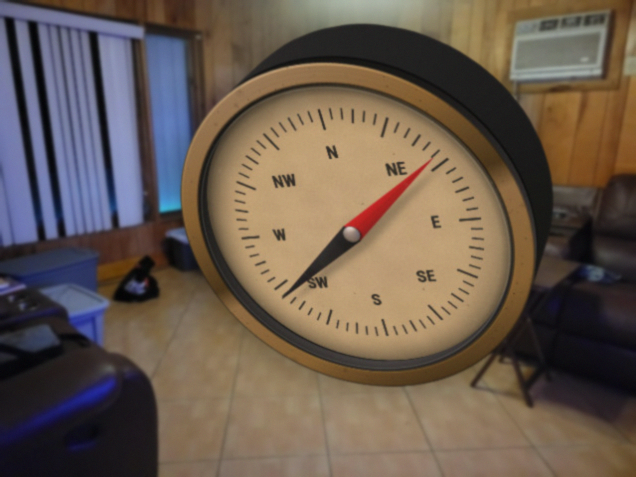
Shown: ° 55
